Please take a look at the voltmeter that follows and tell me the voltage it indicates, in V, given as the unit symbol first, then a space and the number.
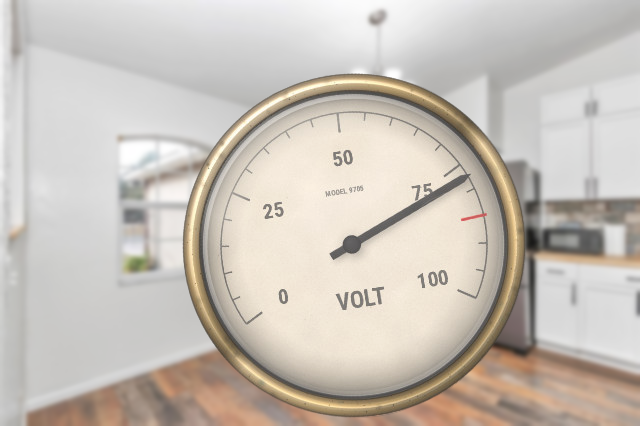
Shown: V 77.5
